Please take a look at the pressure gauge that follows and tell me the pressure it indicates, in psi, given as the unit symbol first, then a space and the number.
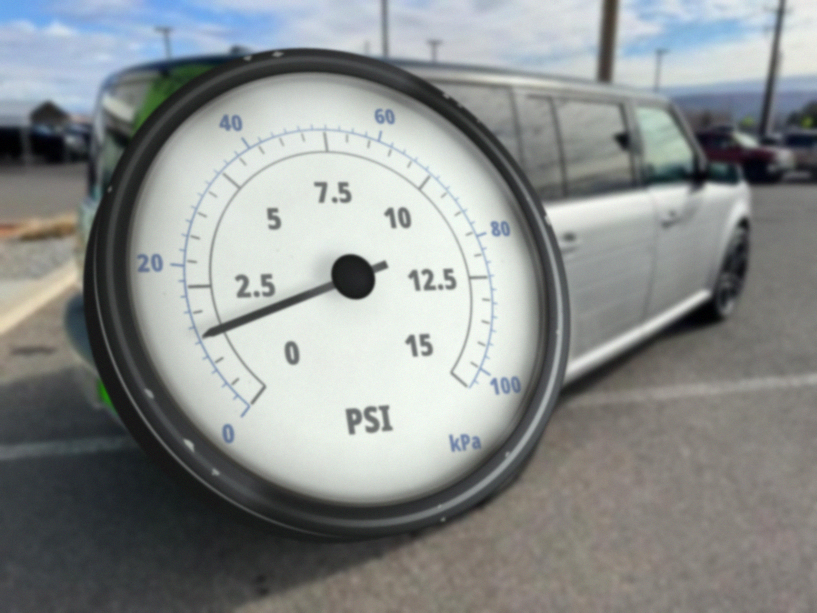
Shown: psi 1.5
